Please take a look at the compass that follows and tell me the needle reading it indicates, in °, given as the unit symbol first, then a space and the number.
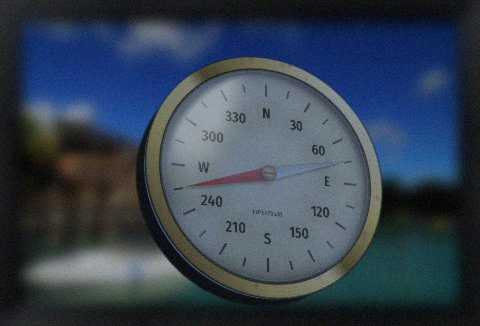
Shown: ° 255
